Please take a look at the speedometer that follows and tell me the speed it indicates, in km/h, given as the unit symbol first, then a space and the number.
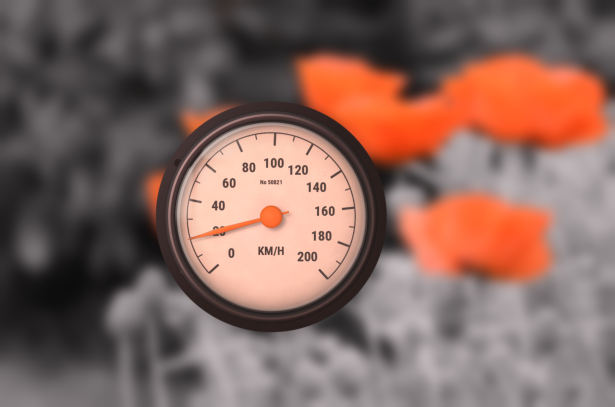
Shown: km/h 20
